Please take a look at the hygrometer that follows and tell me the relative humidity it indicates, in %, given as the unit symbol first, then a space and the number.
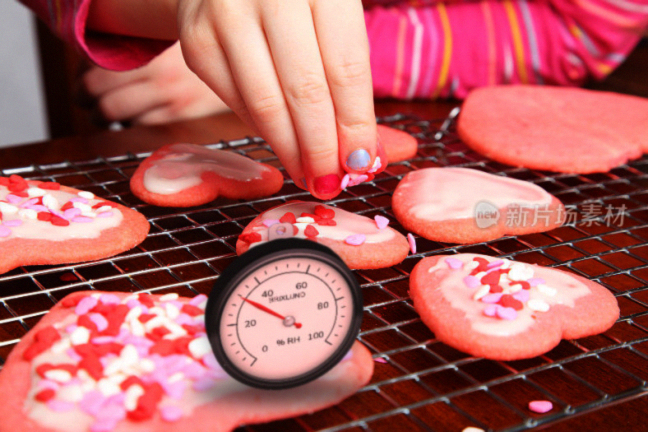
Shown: % 32
